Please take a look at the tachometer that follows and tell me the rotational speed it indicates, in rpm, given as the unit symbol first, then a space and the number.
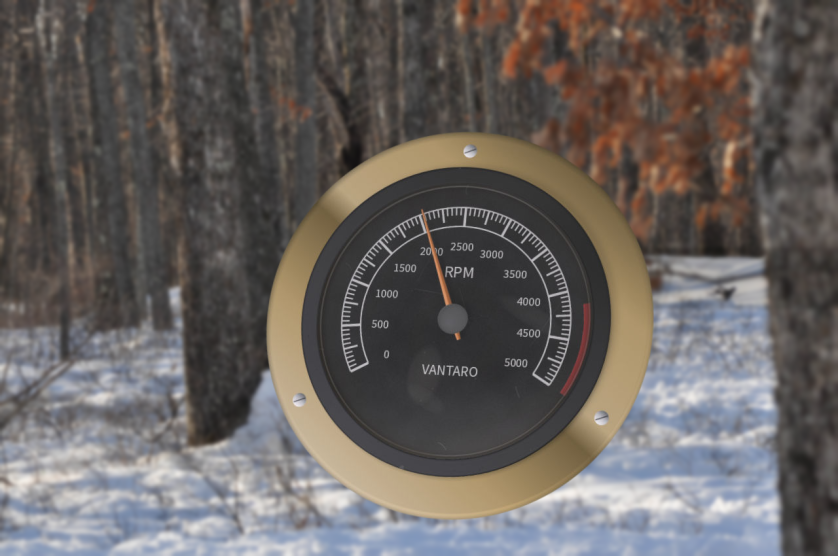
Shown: rpm 2050
